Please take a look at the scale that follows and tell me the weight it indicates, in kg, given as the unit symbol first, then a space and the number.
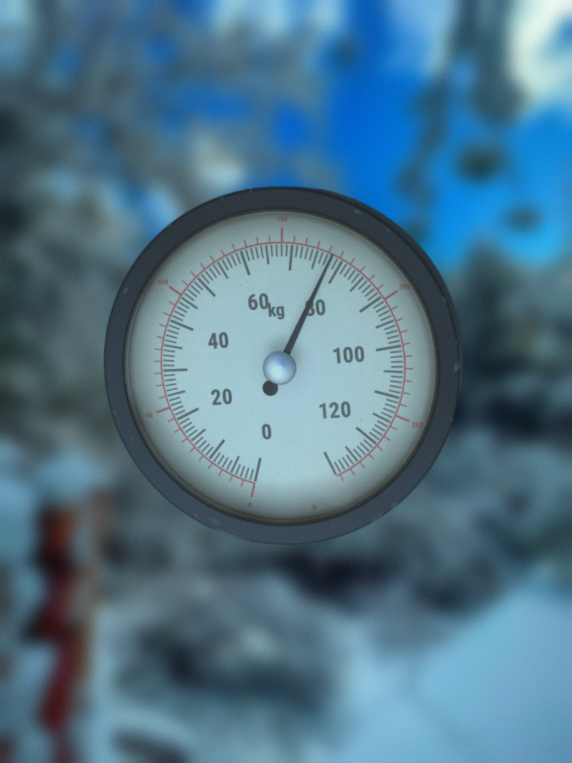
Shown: kg 78
